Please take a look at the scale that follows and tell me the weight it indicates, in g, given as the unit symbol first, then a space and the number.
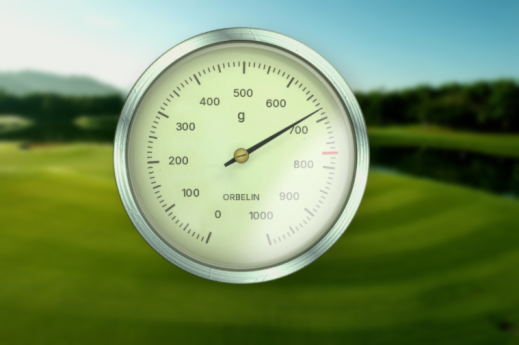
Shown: g 680
